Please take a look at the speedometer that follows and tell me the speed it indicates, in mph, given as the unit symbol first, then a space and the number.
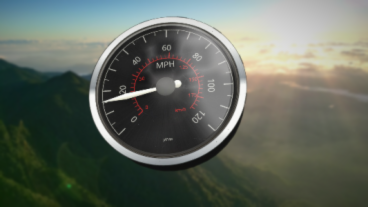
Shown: mph 15
